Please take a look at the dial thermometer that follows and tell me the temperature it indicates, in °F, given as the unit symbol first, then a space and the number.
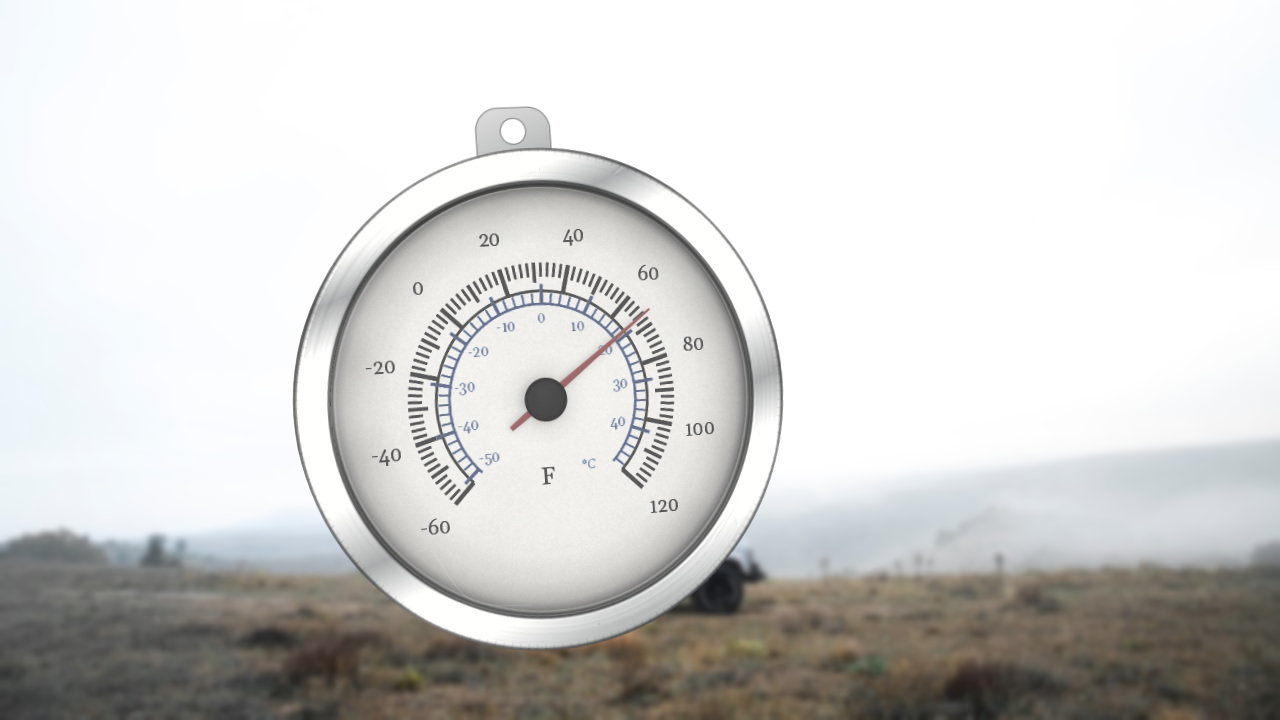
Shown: °F 66
